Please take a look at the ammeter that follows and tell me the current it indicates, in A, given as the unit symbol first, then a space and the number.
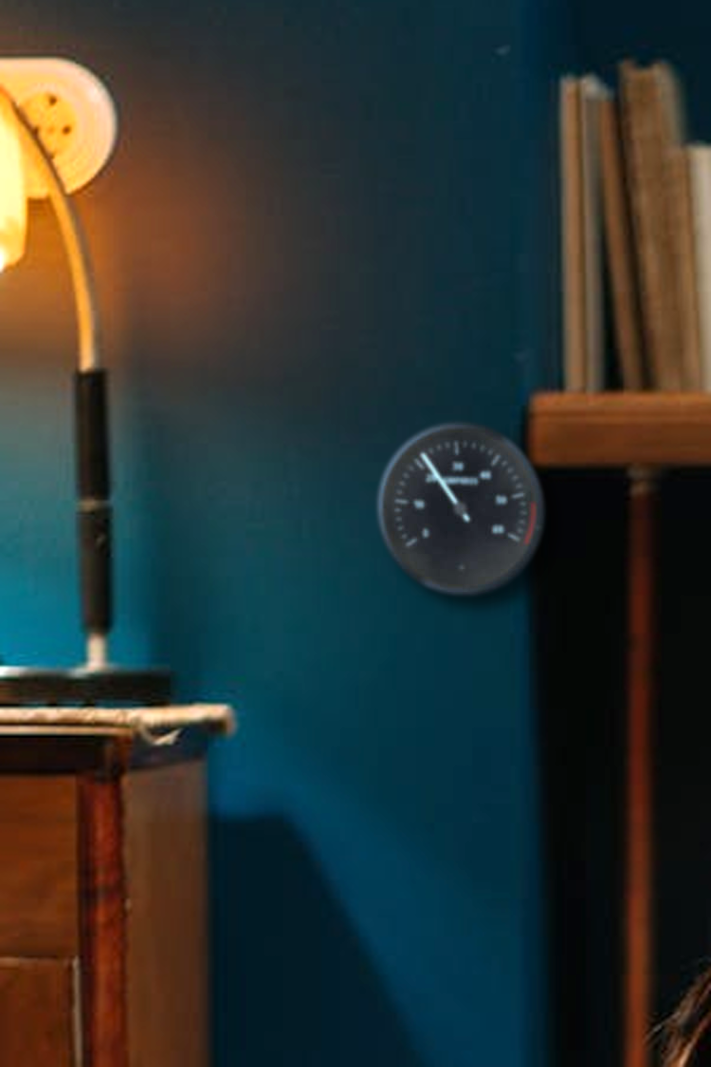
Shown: A 22
